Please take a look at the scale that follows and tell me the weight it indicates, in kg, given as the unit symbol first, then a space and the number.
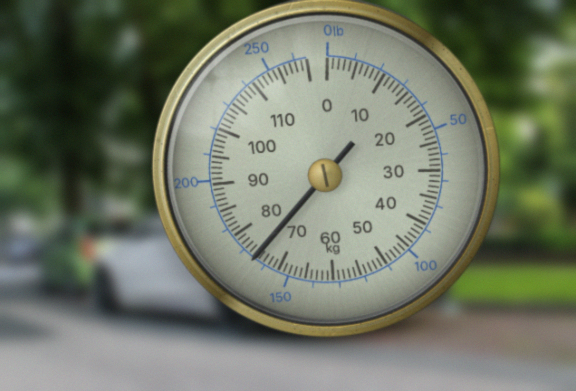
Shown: kg 75
